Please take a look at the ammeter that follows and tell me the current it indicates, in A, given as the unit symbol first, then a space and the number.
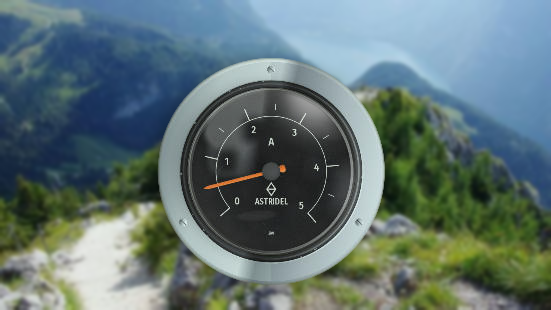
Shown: A 0.5
